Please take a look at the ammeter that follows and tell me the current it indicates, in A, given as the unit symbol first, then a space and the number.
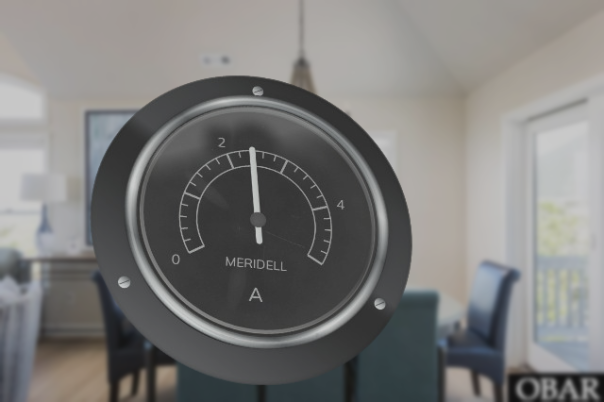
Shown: A 2.4
